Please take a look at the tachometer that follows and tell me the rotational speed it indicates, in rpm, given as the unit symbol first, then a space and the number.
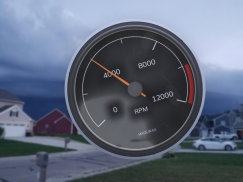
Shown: rpm 4000
